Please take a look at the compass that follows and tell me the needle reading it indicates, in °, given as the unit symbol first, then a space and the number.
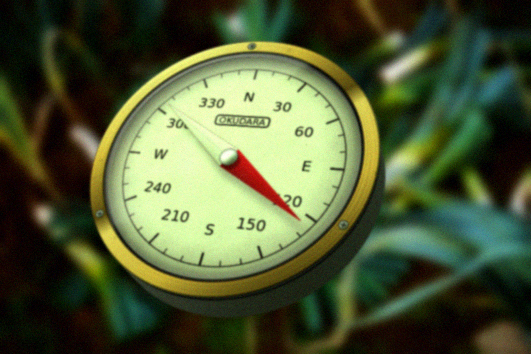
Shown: ° 125
